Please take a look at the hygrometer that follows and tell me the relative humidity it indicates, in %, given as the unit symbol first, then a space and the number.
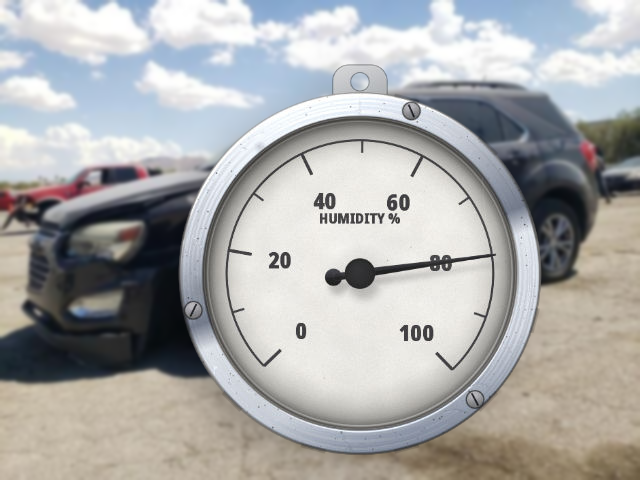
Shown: % 80
